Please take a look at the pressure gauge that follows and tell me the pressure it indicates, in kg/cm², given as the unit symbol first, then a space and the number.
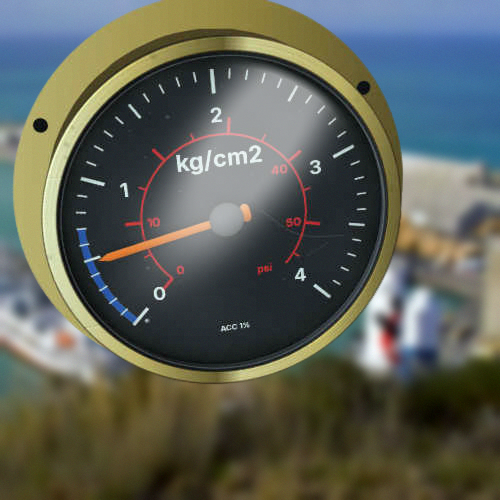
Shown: kg/cm² 0.5
